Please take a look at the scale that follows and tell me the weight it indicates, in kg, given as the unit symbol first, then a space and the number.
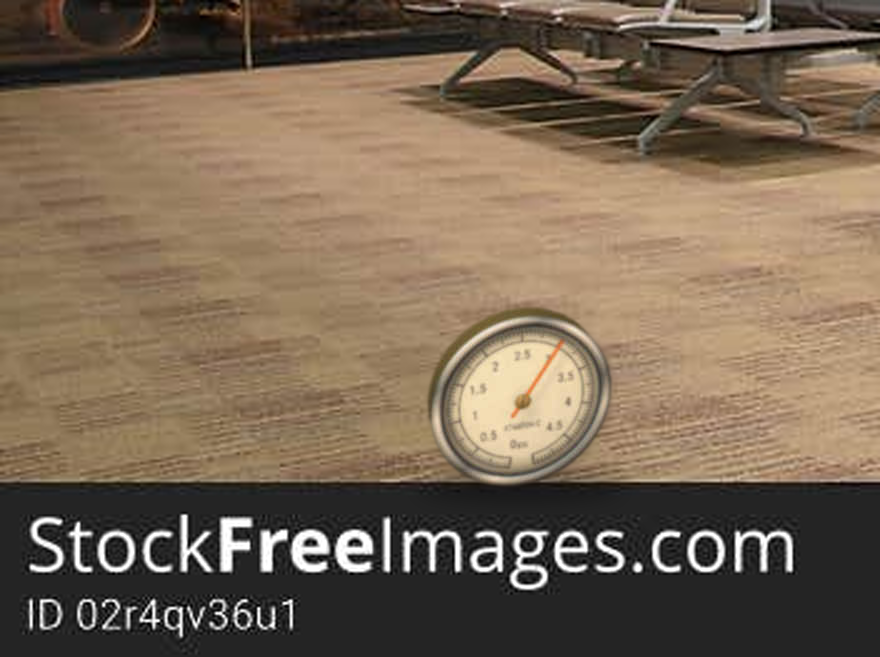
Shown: kg 3
